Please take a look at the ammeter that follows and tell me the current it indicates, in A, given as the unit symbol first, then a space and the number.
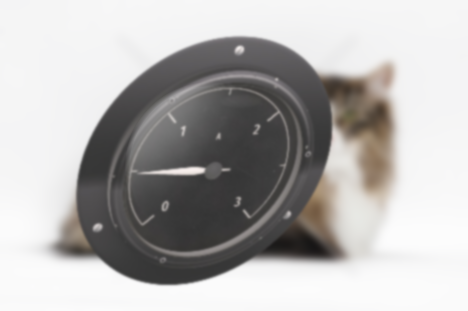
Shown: A 0.5
